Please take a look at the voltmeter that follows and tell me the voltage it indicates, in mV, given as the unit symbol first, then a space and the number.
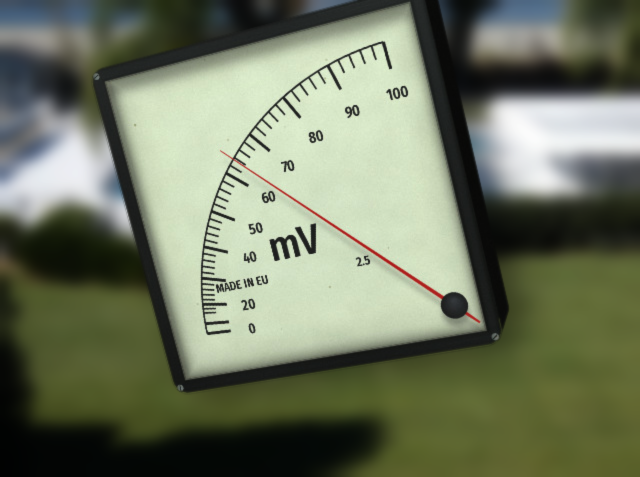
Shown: mV 64
